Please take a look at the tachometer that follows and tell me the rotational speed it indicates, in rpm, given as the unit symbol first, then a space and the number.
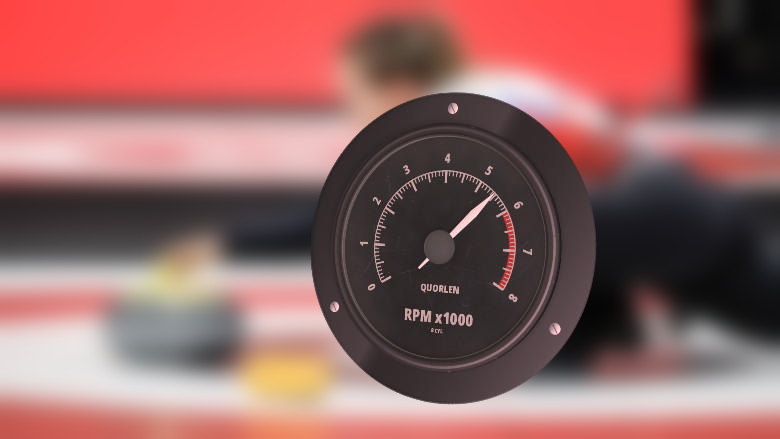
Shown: rpm 5500
